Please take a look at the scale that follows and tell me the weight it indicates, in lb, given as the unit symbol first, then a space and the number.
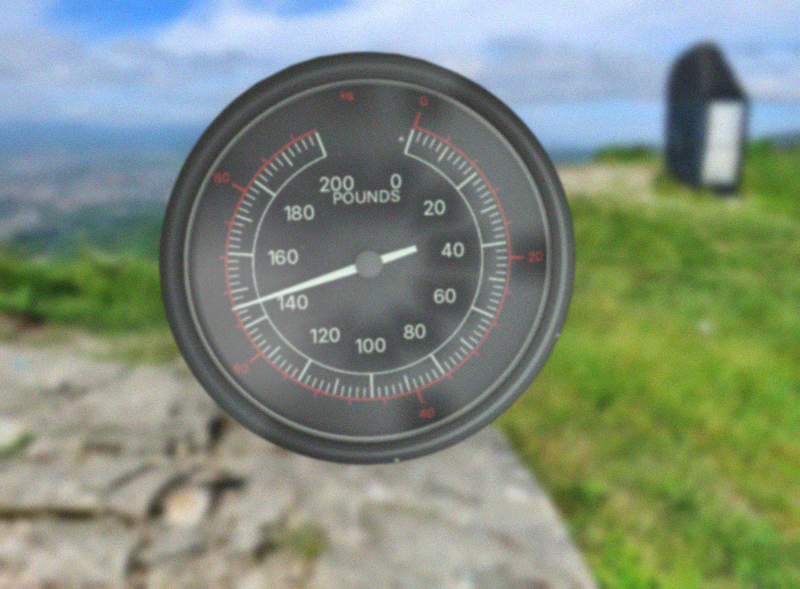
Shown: lb 146
